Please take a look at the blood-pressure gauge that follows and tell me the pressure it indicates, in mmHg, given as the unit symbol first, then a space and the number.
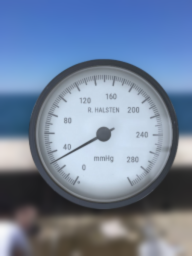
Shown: mmHg 30
